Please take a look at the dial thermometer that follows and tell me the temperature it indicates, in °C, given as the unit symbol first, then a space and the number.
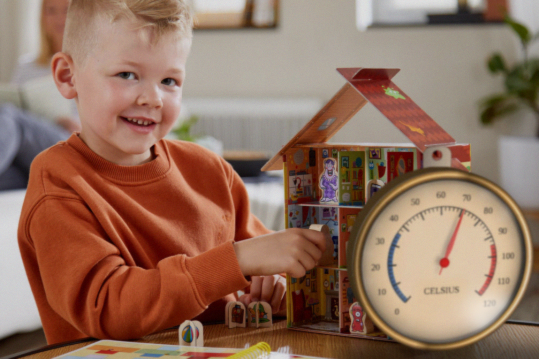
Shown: °C 70
